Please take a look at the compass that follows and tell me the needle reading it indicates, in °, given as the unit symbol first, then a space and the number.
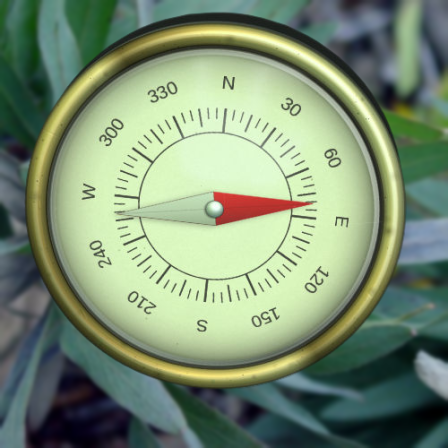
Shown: ° 80
